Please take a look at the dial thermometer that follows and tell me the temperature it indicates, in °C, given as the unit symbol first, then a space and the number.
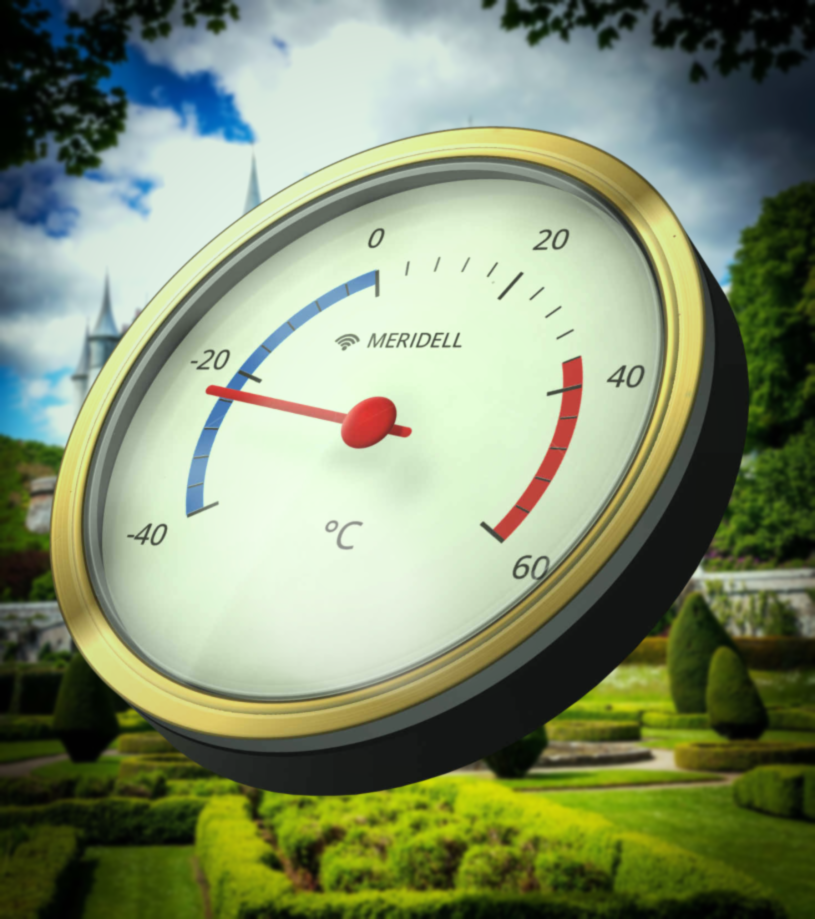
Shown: °C -24
